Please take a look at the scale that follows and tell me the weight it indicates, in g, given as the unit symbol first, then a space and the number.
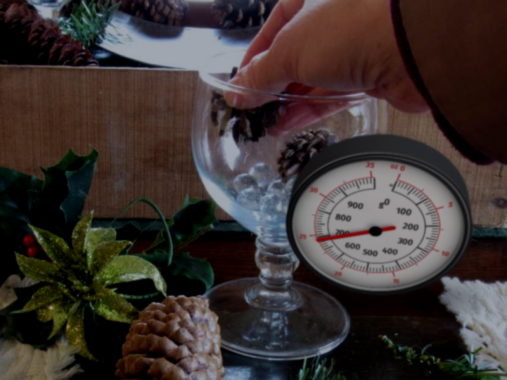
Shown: g 700
